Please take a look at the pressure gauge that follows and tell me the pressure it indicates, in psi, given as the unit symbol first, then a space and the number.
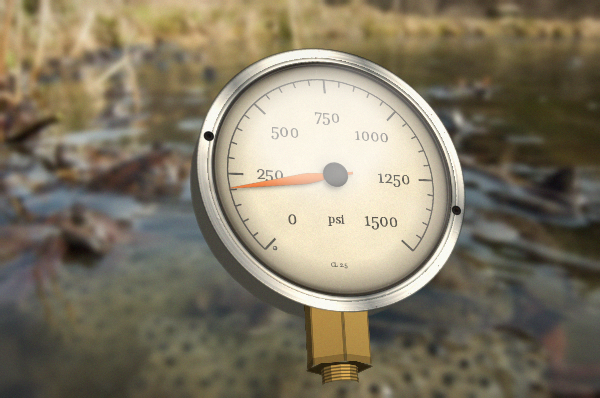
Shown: psi 200
